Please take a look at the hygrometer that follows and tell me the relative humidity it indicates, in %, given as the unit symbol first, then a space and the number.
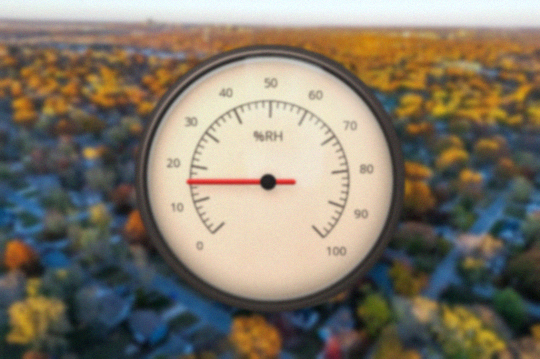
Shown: % 16
